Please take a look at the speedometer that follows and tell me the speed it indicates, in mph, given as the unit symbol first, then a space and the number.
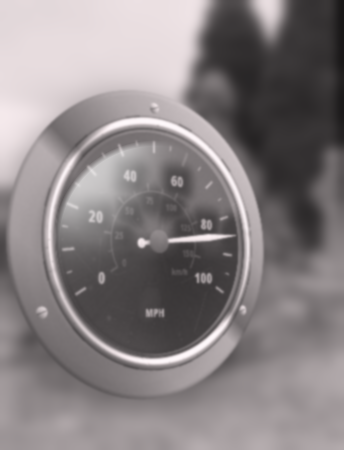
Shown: mph 85
